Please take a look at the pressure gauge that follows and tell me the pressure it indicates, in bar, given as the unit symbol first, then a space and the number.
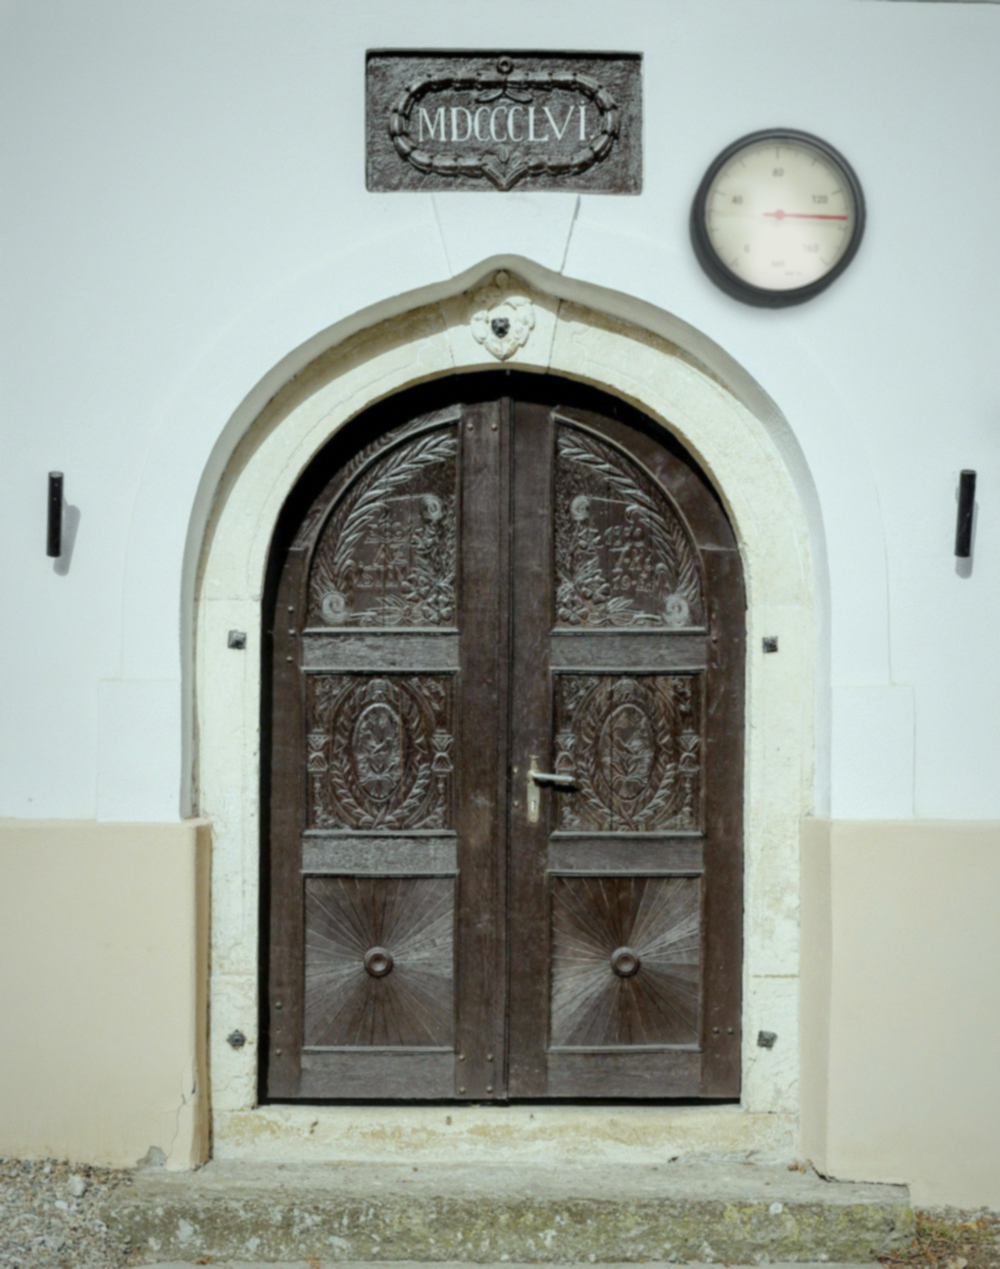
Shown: bar 135
